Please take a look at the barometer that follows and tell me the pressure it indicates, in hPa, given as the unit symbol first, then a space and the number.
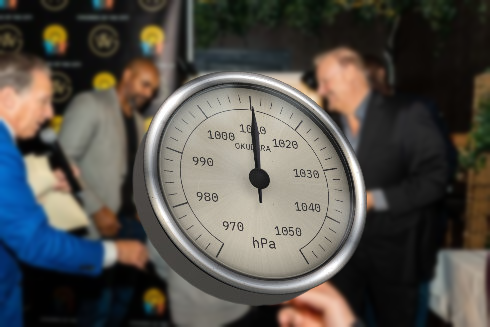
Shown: hPa 1010
